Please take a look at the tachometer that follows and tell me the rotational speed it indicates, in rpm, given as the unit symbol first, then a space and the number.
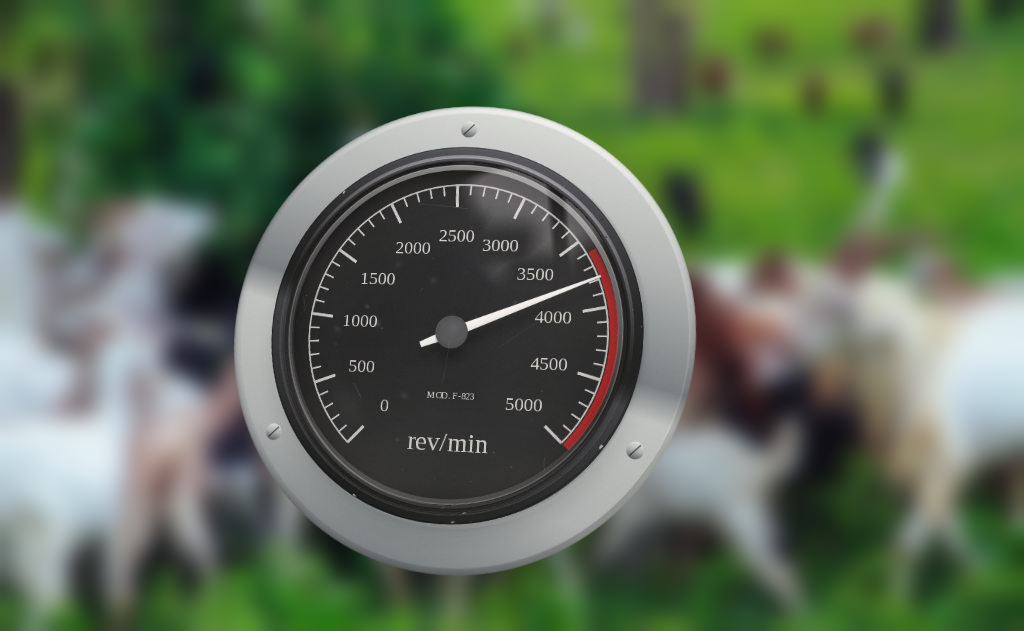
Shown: rpm 3800
